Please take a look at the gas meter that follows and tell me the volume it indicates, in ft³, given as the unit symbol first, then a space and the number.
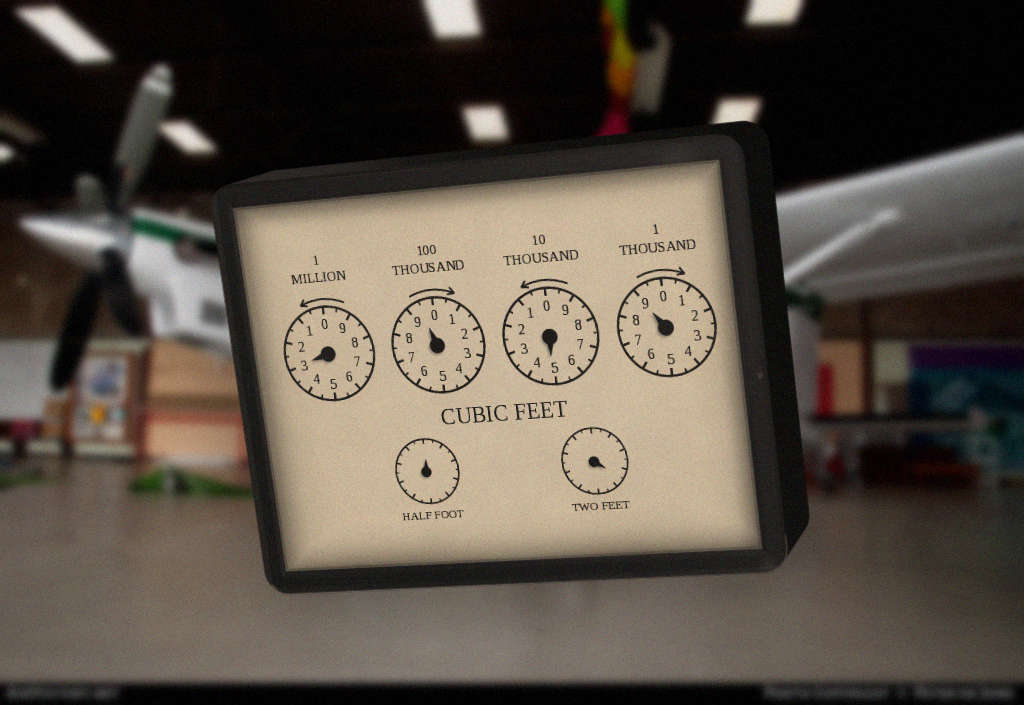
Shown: ft³ 294900
